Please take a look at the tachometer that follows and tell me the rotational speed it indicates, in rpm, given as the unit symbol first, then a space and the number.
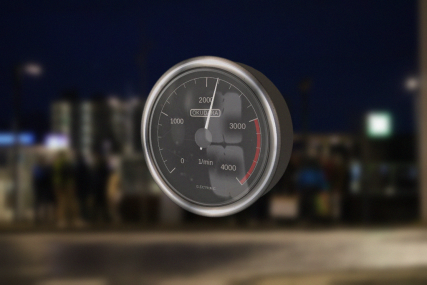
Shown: rpm 2200
